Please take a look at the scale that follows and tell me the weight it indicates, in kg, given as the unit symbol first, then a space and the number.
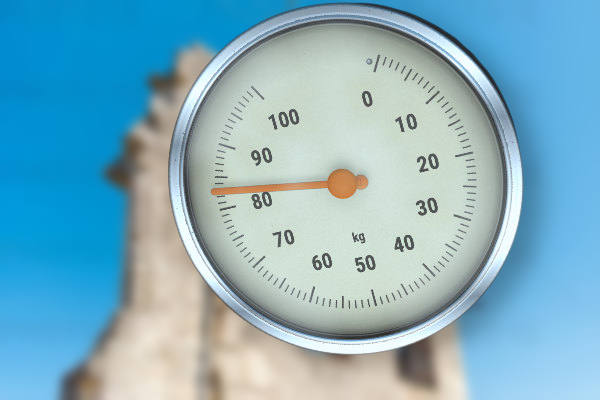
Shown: kg 83
